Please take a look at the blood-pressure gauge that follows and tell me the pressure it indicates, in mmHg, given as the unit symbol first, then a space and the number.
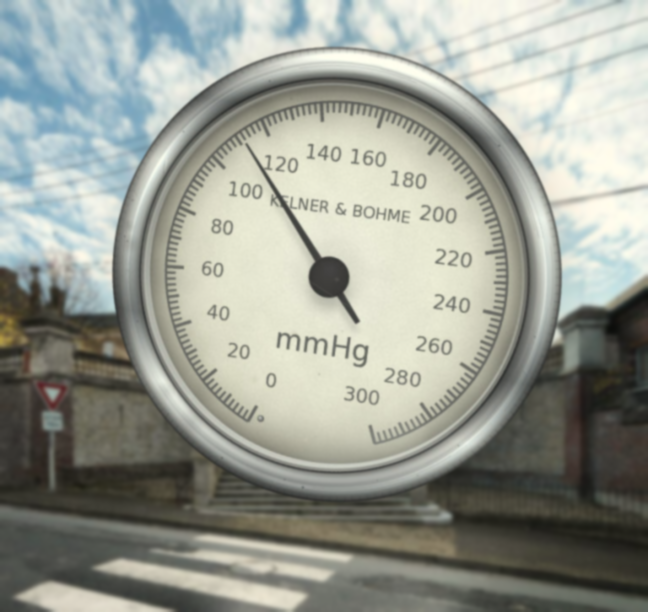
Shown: mmHg 112
